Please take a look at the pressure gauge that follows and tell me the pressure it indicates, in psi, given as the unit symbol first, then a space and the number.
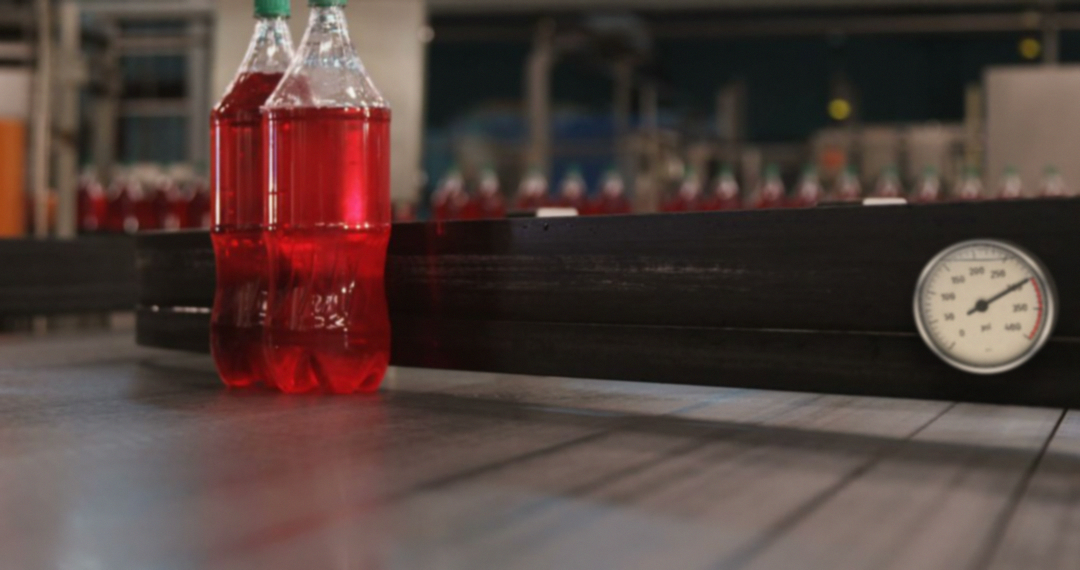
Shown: psi 300
